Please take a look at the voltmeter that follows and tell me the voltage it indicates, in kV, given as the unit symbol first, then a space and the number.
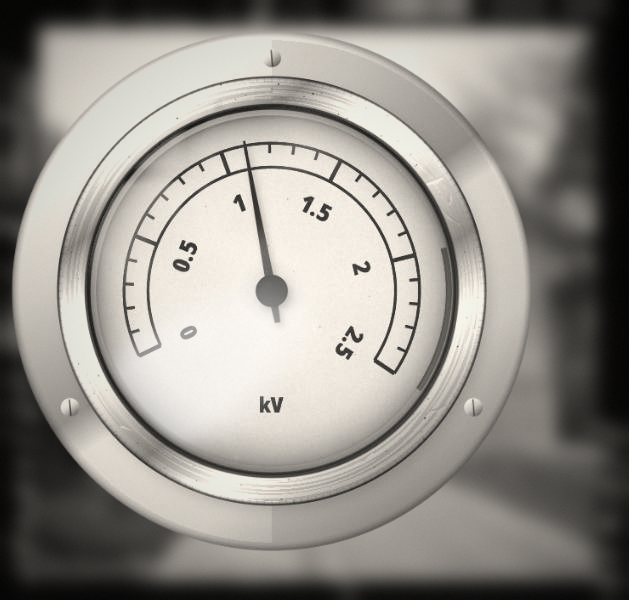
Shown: kV 1.1
